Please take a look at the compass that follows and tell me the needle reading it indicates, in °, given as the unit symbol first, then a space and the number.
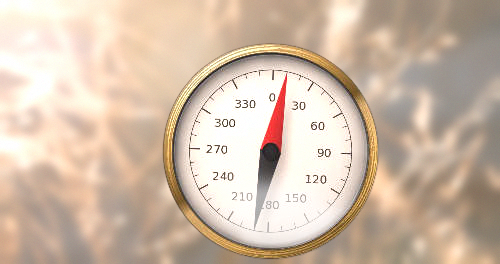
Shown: ° 10
